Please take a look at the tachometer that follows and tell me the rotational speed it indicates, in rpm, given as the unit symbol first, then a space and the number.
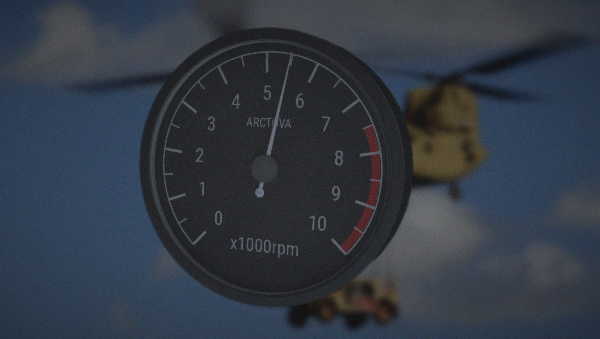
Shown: rpm 5500
